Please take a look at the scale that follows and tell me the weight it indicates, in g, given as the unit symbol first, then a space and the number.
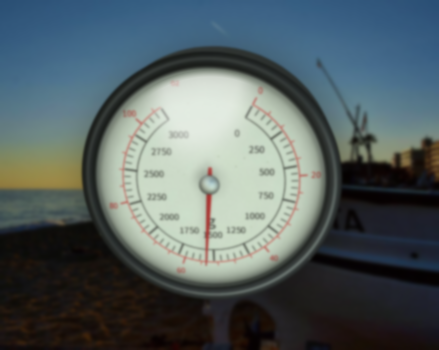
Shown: g 1550
